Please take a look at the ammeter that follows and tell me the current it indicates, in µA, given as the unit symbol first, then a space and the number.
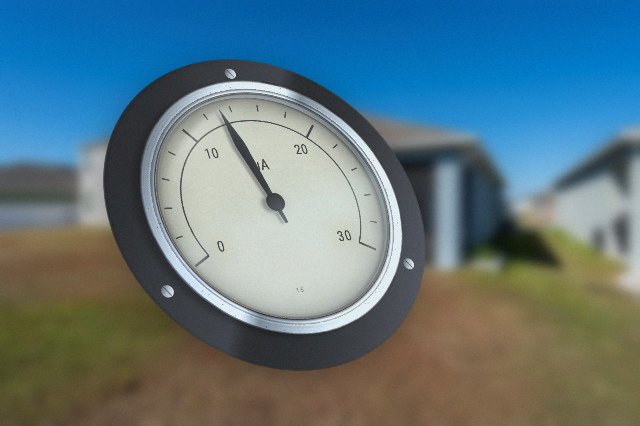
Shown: µA 13
